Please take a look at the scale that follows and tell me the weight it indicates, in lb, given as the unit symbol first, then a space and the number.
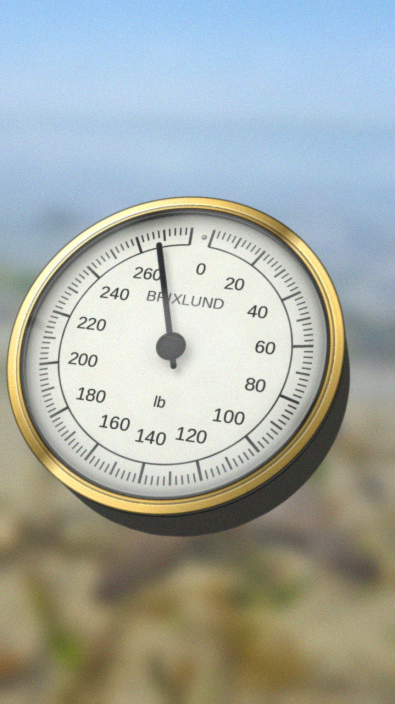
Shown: lb 268
